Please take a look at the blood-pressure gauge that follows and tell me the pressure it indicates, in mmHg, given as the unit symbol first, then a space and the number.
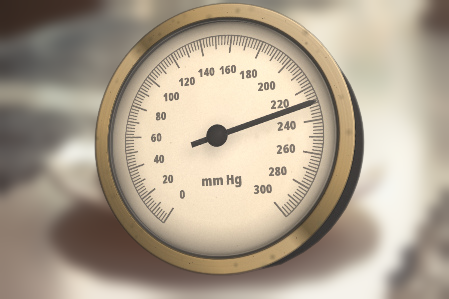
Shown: mmHg 230
